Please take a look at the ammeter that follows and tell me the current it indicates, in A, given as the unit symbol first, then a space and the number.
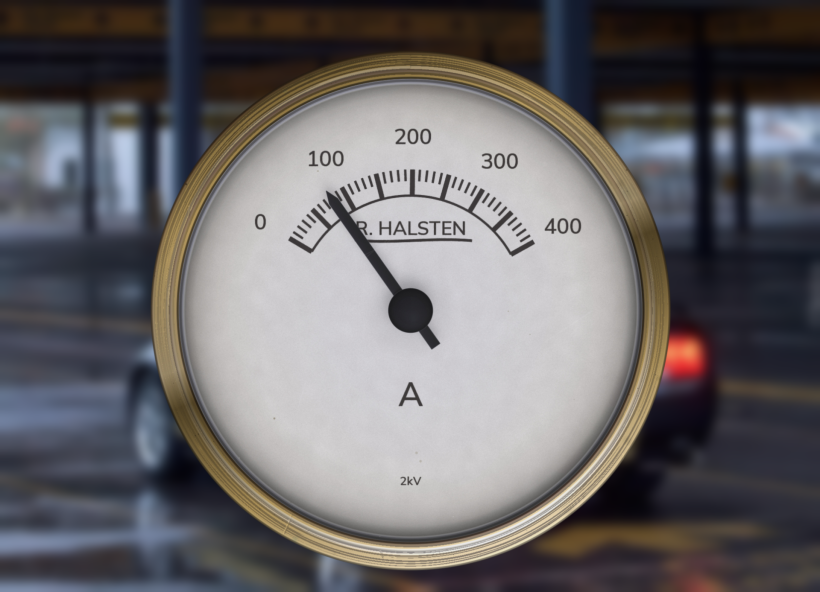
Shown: A 80
